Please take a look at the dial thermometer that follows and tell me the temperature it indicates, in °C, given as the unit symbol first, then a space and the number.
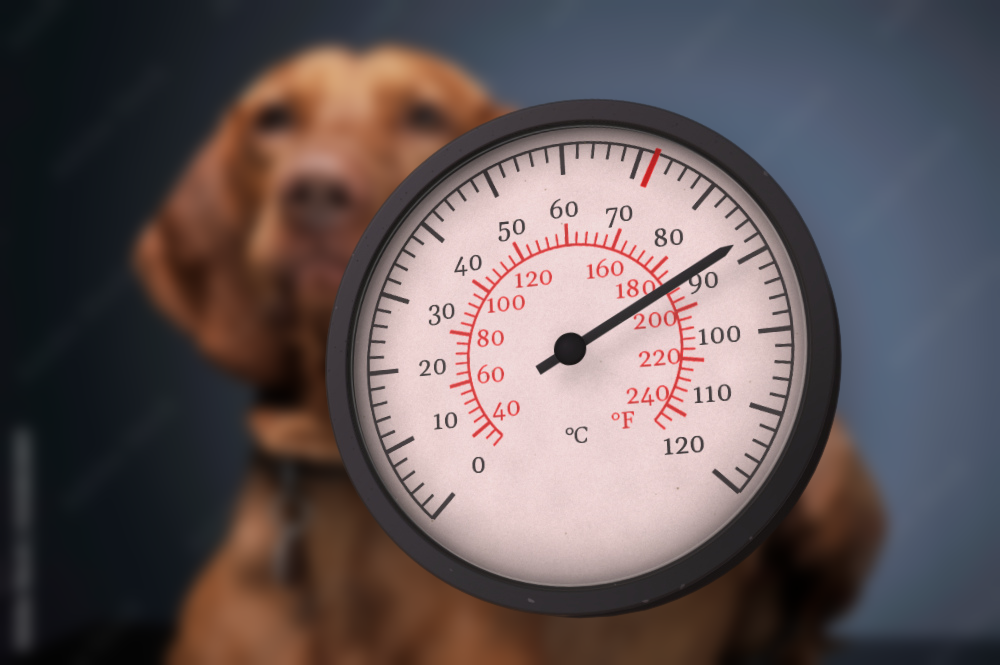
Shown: °C 88
